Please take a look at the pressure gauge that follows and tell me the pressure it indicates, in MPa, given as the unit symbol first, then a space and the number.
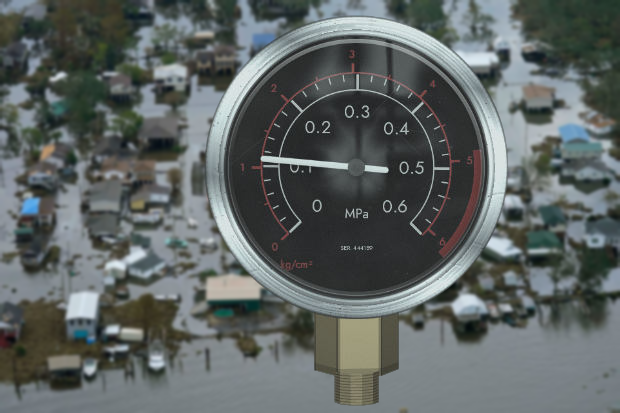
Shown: MPa 0.11
